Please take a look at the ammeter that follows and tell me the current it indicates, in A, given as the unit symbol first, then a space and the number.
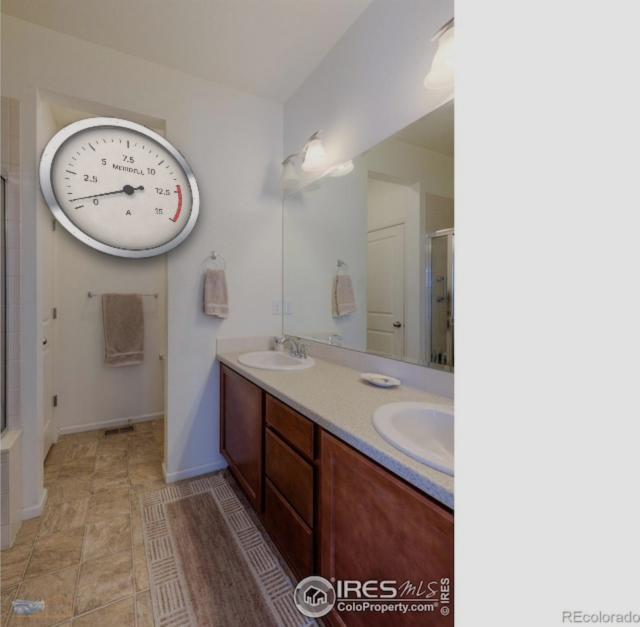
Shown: A 0.5
